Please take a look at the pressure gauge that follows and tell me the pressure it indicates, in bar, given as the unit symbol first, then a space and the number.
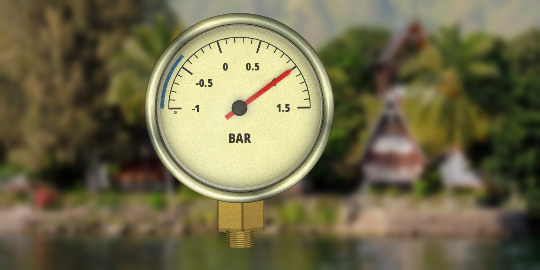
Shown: bar 1
